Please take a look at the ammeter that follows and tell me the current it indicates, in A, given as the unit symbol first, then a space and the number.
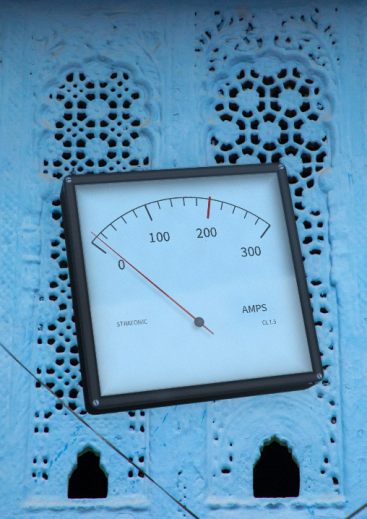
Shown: A 10
